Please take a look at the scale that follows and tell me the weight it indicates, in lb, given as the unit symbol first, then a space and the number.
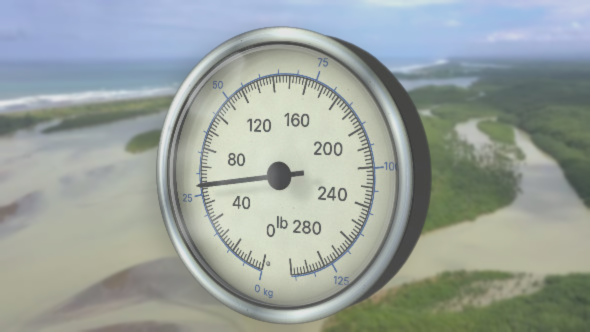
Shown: lb 60
